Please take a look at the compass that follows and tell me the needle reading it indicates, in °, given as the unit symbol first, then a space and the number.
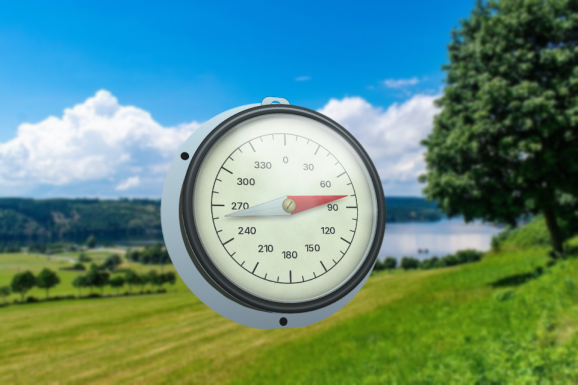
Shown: ° 80
